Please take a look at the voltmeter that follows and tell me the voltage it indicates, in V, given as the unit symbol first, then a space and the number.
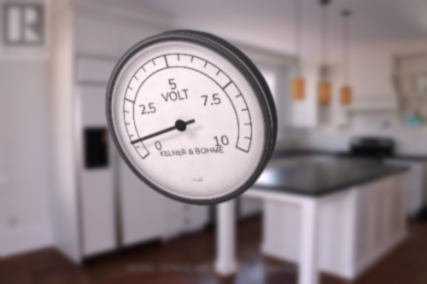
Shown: V 0.75
